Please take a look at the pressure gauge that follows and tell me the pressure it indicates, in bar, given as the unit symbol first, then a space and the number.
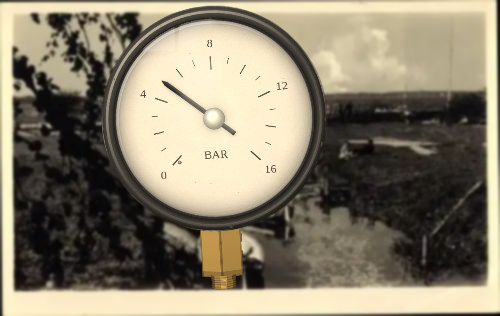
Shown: bar 5
